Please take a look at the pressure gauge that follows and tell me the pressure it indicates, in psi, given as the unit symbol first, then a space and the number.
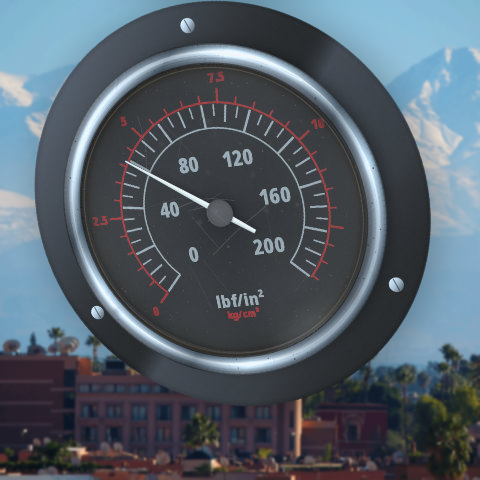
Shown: psi 60
